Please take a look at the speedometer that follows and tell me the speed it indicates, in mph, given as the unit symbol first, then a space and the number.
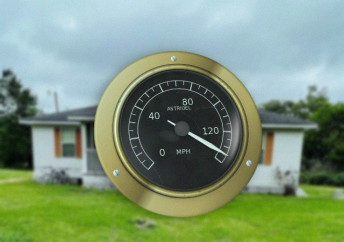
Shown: mph 135
